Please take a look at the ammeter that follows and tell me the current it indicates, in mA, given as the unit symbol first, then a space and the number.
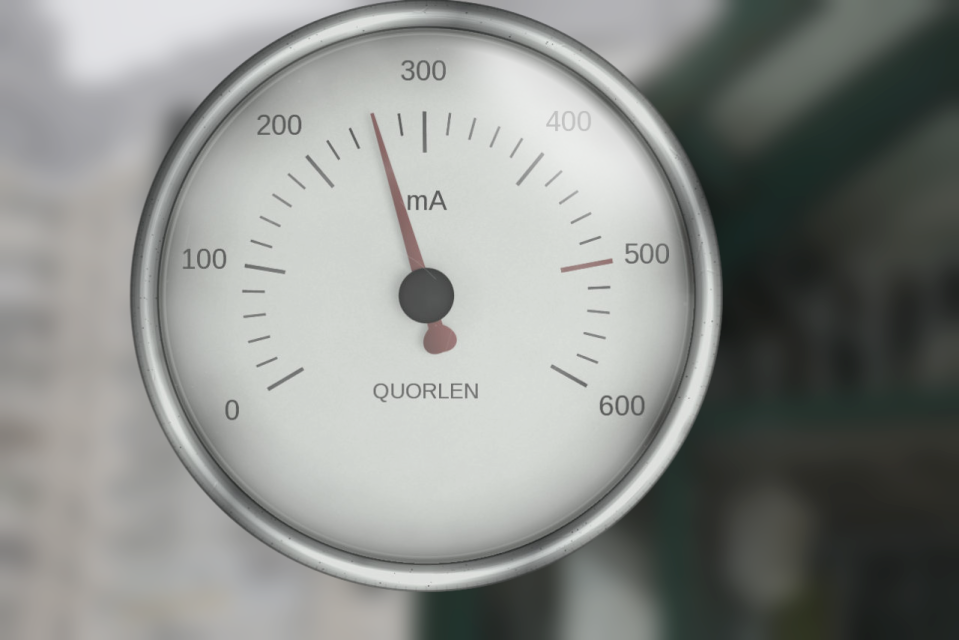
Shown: mA 260
